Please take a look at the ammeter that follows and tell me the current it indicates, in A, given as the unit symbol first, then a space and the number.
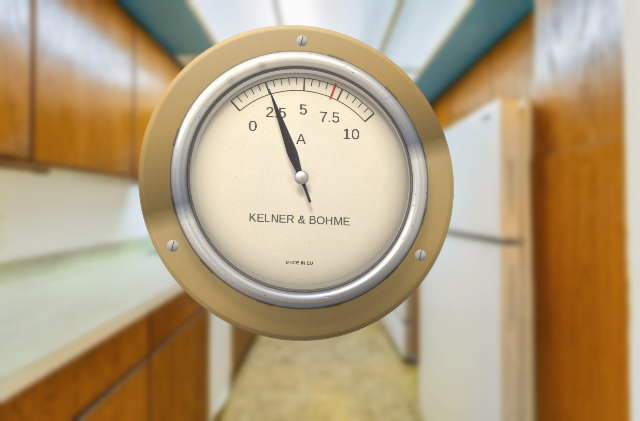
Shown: A 2.5
